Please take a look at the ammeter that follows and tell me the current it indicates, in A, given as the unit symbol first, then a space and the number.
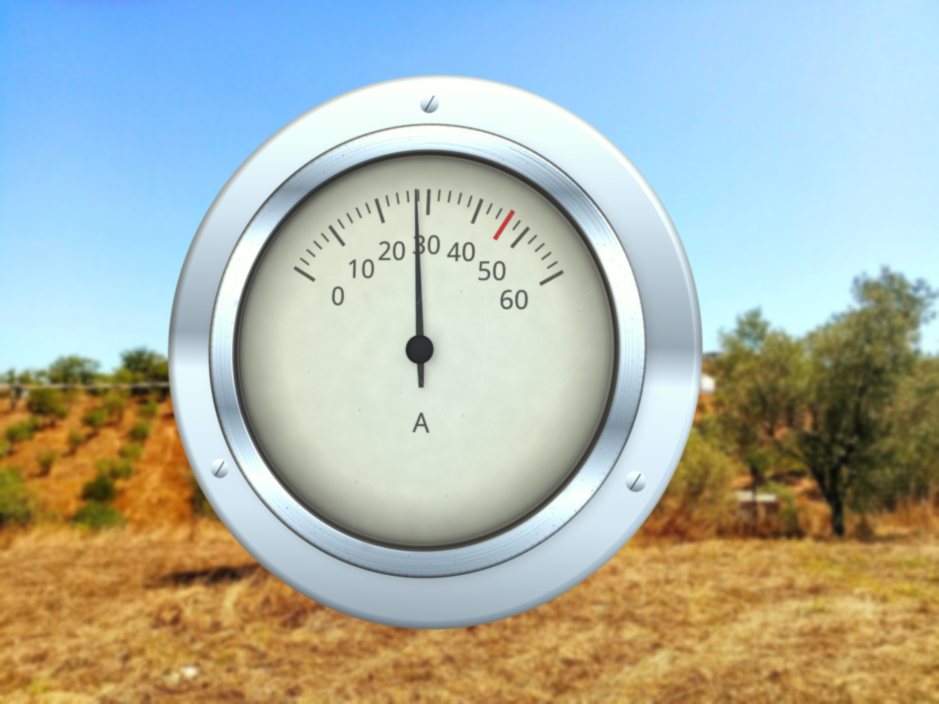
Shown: A 28
